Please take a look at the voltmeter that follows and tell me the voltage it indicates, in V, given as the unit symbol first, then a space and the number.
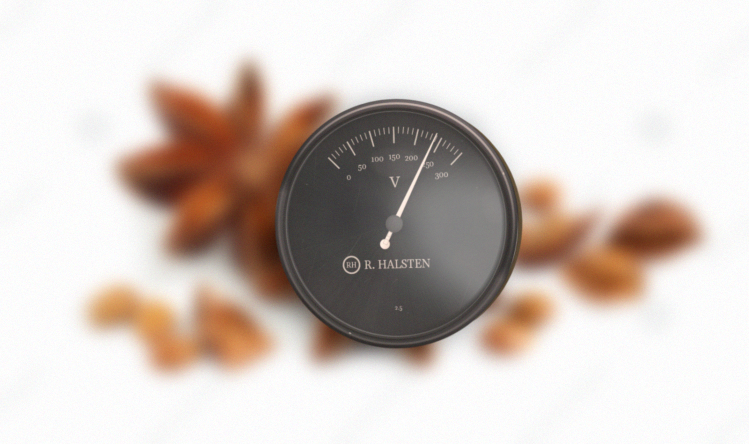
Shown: V 240
